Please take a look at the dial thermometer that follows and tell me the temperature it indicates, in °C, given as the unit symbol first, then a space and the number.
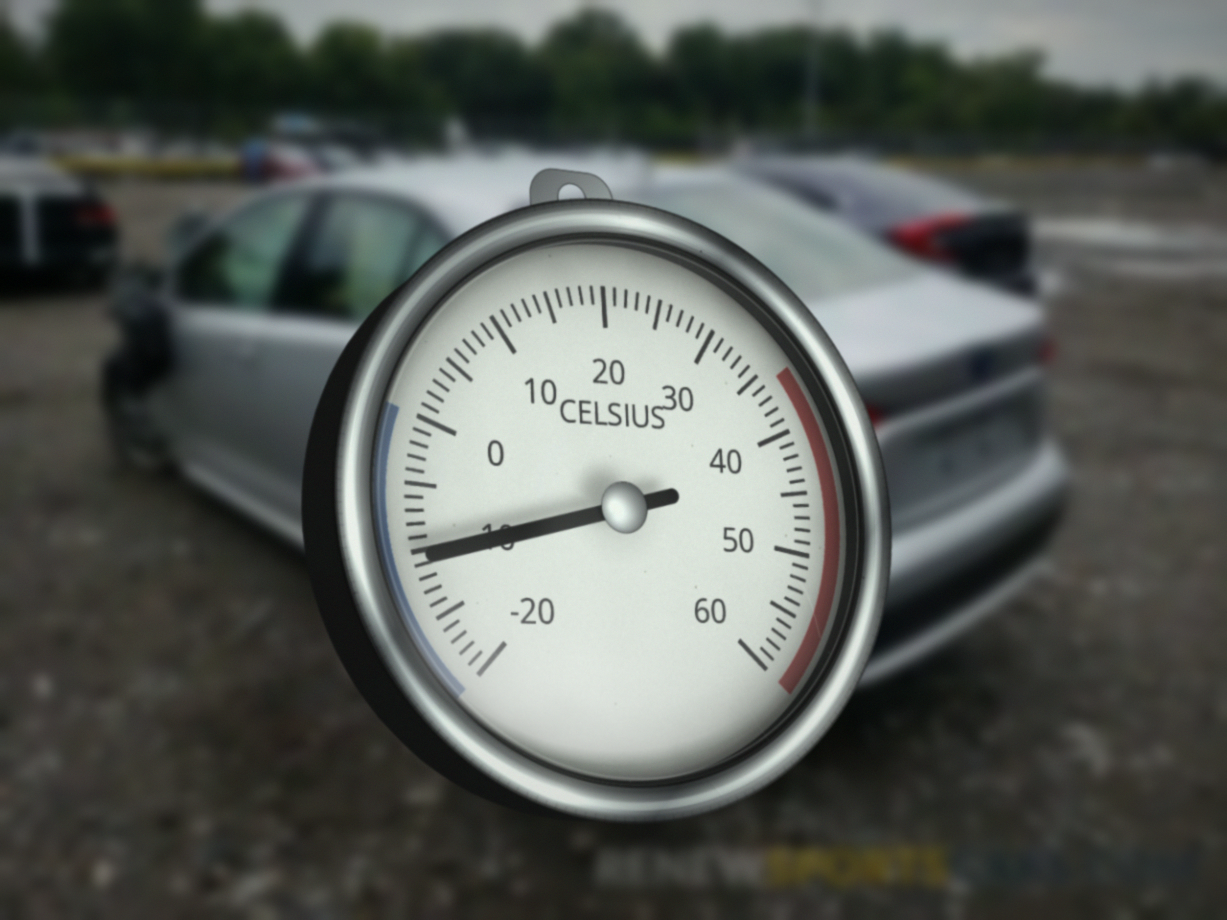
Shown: °C -10.5
